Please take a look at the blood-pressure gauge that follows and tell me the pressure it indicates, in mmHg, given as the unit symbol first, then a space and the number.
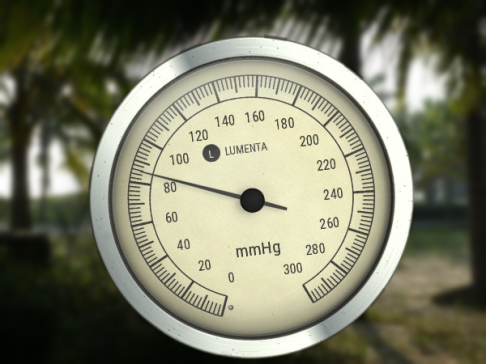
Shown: mmHg 86
